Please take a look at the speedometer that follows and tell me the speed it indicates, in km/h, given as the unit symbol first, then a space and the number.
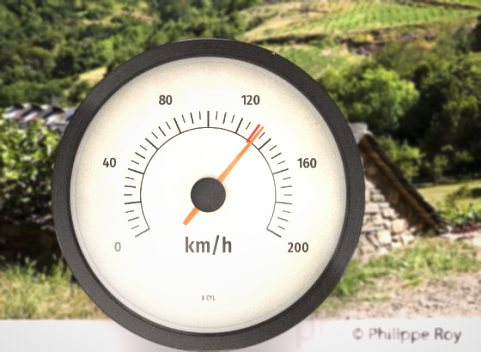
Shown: km/h 132.5
